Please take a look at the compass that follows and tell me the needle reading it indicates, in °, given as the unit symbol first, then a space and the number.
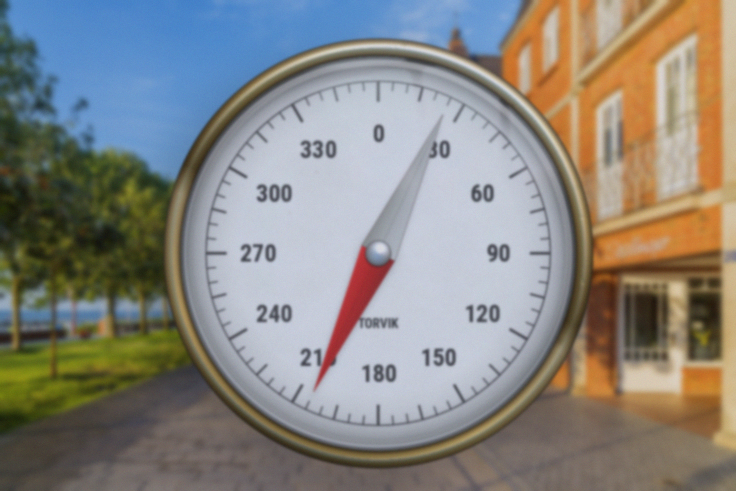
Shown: ° 205
